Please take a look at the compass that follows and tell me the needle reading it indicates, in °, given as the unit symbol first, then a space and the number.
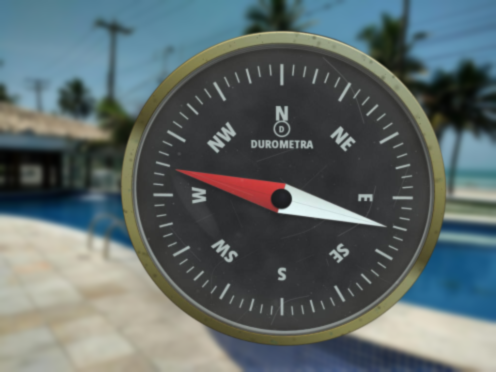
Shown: ° 285
